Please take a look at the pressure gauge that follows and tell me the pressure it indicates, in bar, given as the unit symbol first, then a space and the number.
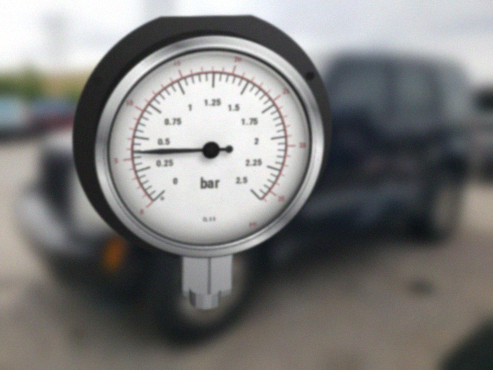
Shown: bar 0.4
